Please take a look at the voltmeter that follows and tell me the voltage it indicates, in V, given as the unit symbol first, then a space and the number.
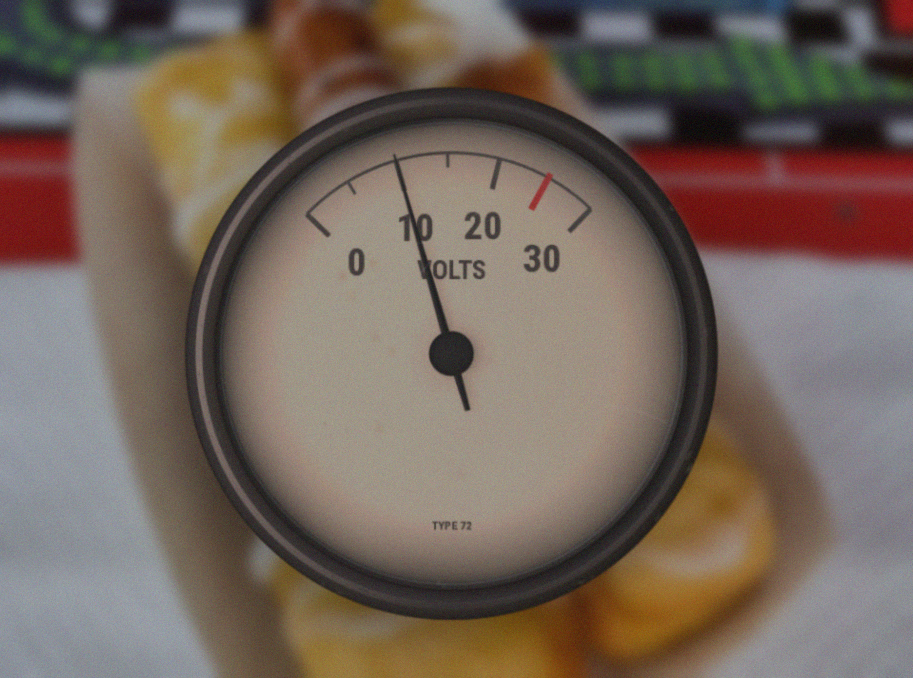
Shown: V 10
